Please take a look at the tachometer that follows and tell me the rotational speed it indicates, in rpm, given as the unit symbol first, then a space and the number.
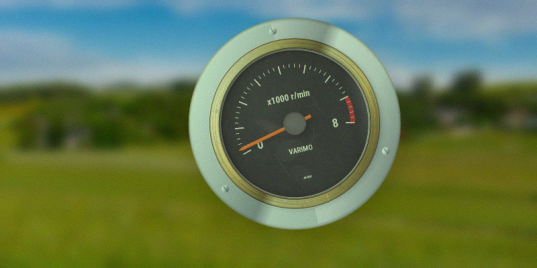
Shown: rpm 200
